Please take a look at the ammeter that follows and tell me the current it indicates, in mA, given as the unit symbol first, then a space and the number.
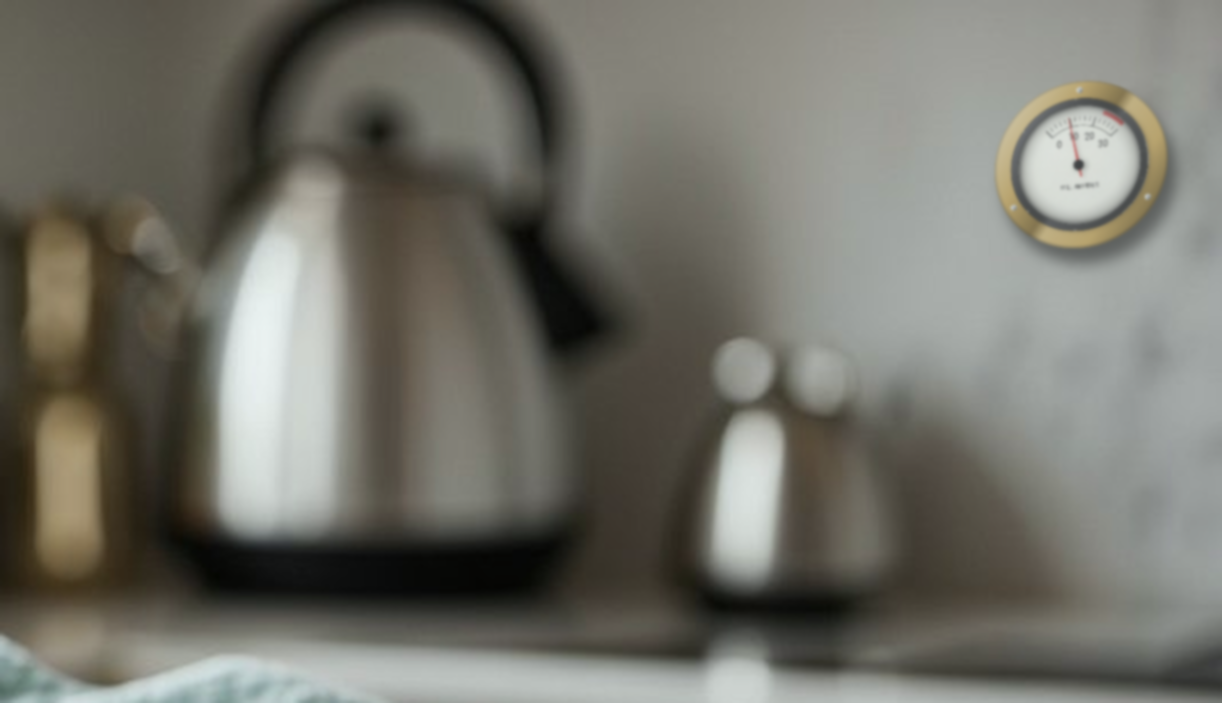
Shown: mA 10
